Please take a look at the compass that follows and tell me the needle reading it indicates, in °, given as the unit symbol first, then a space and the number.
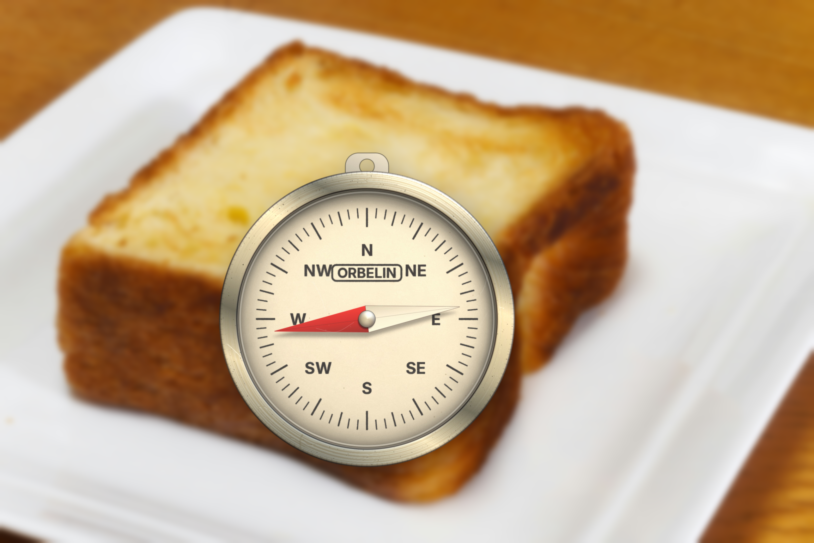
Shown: ° 262.5
